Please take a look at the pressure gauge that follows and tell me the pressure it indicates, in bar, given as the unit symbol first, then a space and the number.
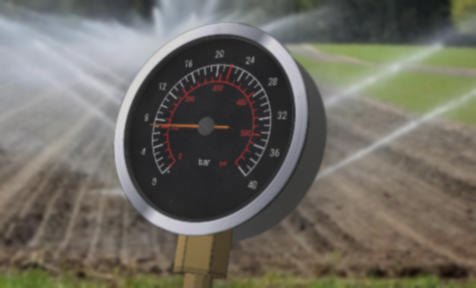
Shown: bar 7
